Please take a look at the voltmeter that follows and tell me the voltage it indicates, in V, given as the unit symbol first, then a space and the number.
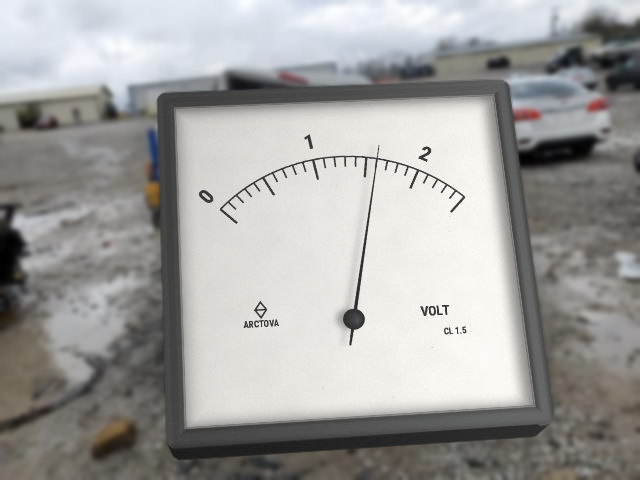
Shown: V 1.6
